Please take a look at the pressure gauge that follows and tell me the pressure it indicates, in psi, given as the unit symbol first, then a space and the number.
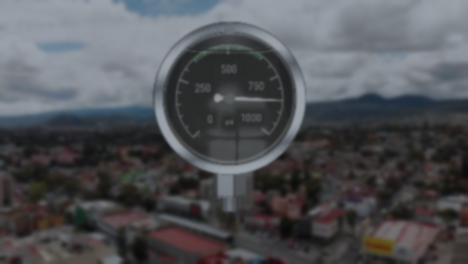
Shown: psi 850
